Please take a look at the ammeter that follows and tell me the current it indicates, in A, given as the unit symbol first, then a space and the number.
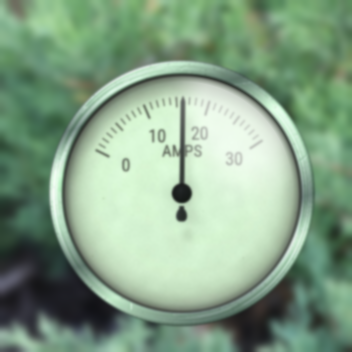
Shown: A 16
